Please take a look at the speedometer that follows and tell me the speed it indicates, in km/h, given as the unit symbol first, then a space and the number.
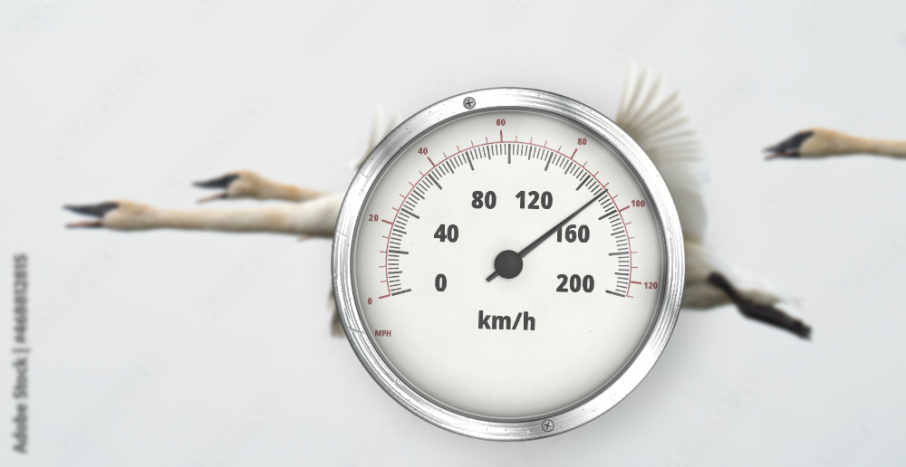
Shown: km/h 150
